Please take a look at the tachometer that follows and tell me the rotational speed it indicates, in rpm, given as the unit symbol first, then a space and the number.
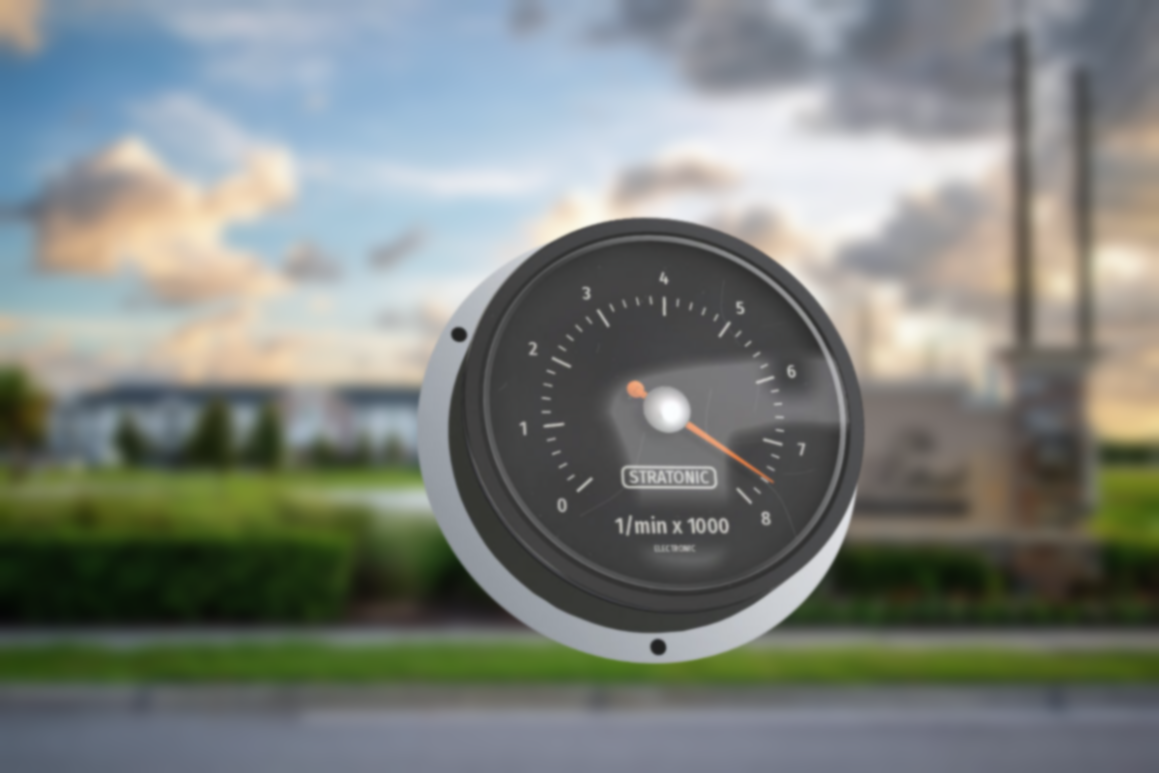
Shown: rpm 7600
